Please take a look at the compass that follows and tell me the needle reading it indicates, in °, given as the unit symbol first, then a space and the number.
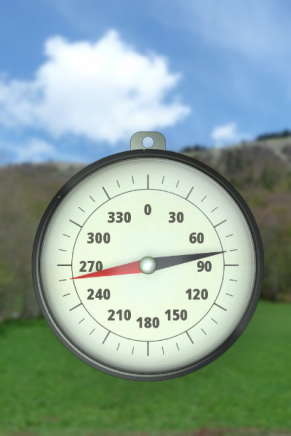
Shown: ° 260
